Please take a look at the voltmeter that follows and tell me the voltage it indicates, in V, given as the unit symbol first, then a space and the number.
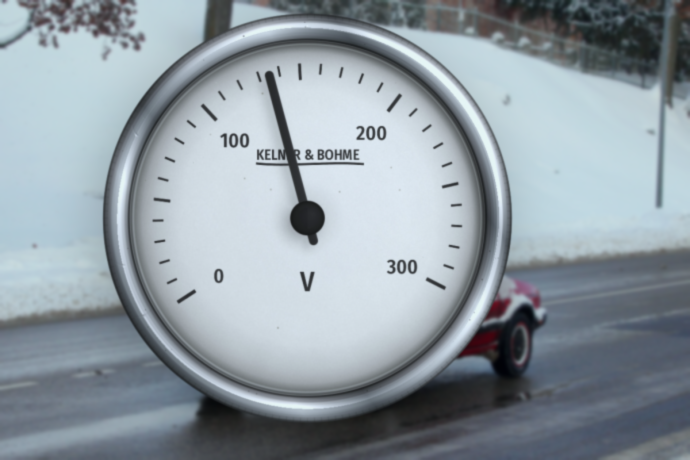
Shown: V 135
